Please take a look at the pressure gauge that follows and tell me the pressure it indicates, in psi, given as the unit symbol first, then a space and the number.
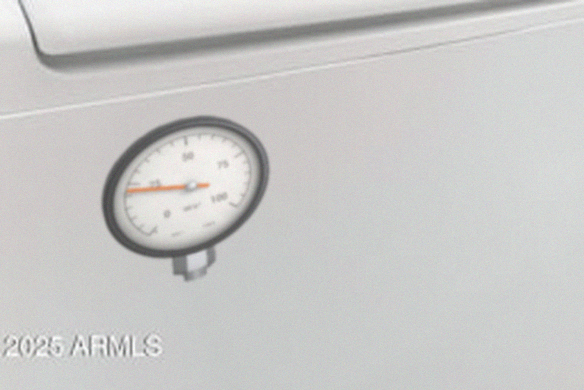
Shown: psi 22.5
